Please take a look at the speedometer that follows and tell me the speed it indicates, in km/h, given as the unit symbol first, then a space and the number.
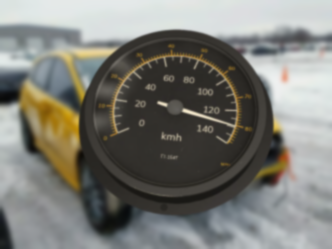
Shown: km/h 130
